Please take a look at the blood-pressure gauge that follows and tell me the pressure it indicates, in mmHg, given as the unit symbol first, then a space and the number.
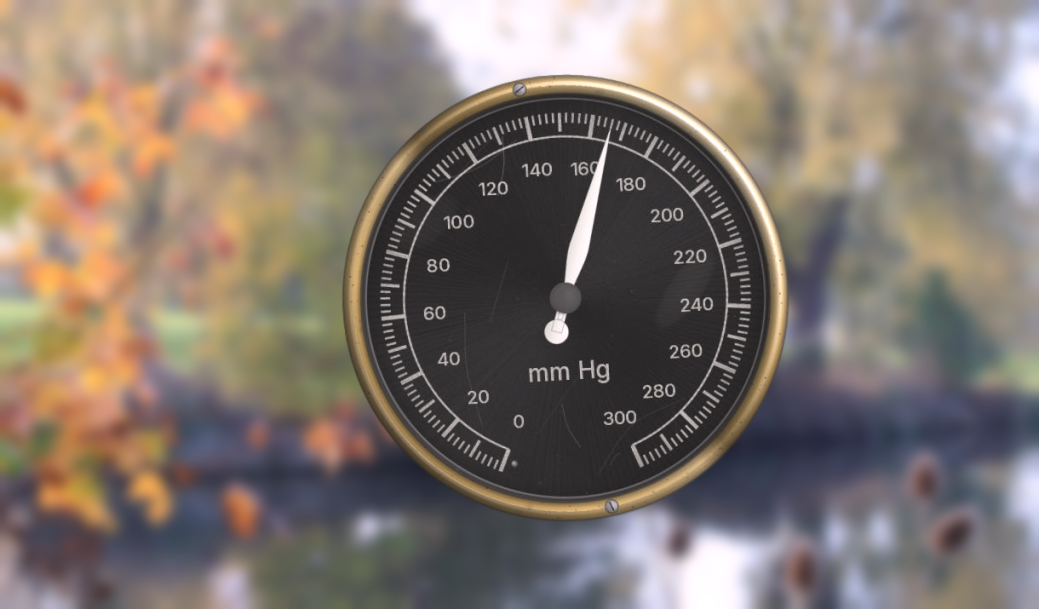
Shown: mmHg 166
